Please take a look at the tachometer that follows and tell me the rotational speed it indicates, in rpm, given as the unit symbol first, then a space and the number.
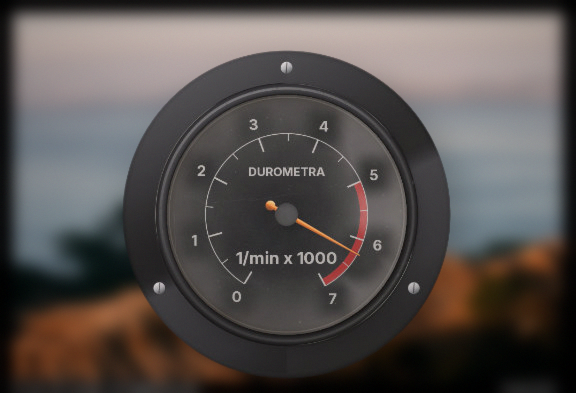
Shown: rpm 6250
